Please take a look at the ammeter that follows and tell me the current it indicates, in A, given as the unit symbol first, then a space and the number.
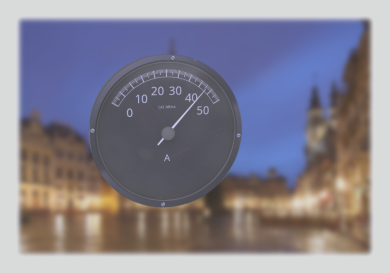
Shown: A 42.5
